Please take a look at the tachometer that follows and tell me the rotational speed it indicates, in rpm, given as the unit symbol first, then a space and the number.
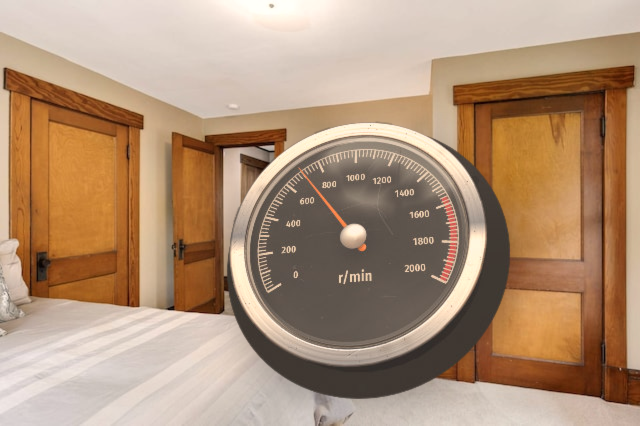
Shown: rpm 700
